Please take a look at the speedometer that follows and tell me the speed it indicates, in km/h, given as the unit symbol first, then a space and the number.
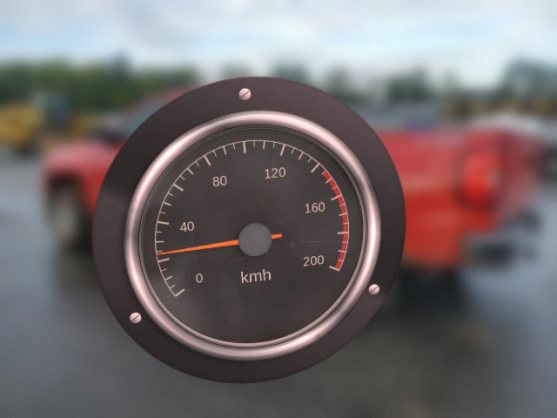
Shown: km/h 25
